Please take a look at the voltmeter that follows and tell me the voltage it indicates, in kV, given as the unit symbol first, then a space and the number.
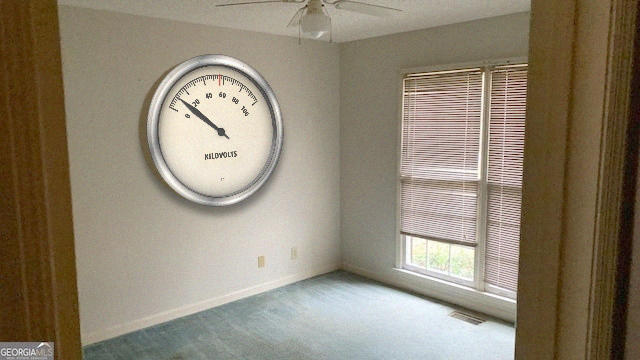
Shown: kV 10
